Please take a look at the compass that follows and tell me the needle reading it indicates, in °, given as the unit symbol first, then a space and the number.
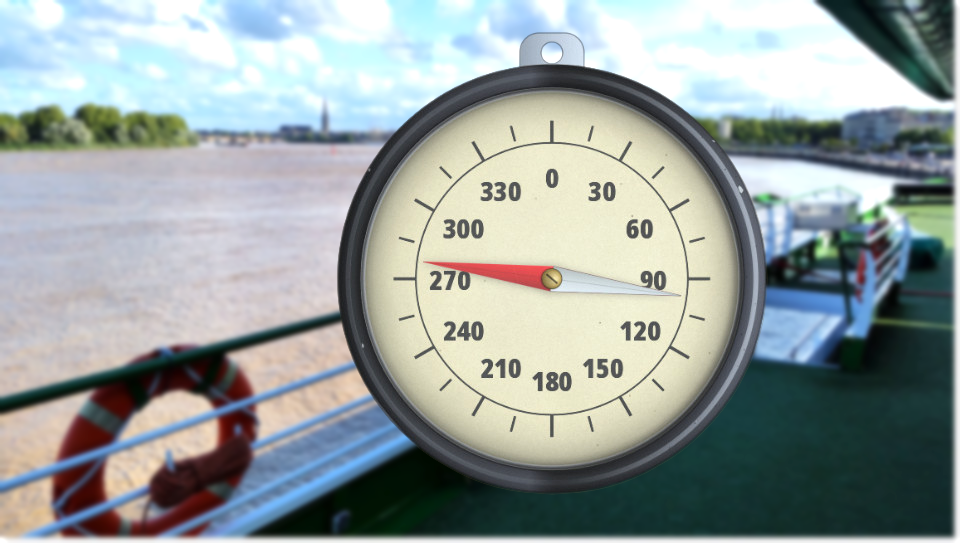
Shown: ° 277.5
